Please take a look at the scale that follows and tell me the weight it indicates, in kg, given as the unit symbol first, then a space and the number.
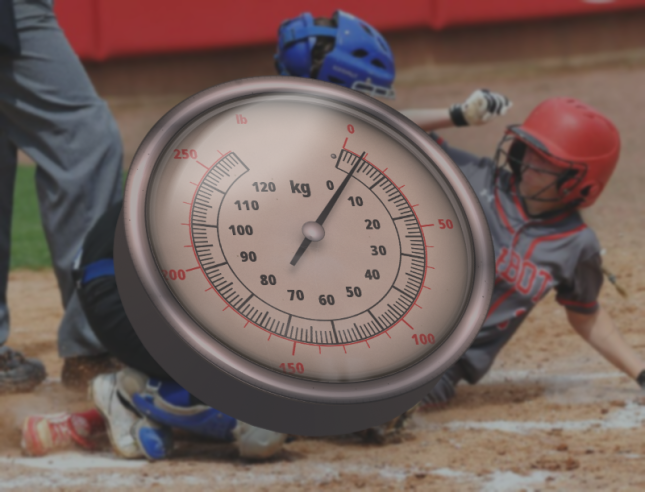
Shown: kg 4
